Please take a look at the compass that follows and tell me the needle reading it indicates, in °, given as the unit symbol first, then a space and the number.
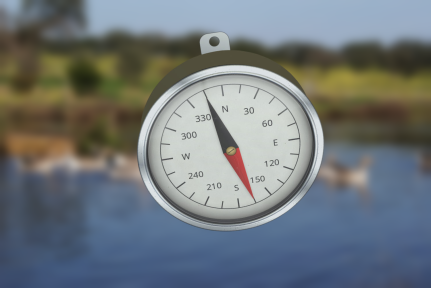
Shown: ° 165
